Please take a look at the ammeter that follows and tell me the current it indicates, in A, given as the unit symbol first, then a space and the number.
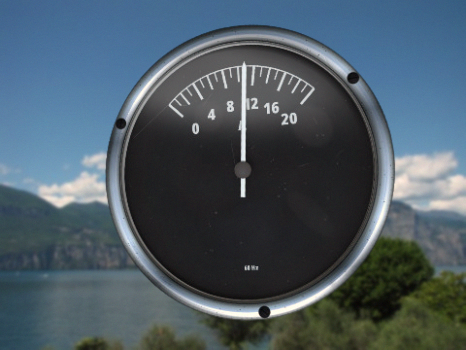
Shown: A 11
